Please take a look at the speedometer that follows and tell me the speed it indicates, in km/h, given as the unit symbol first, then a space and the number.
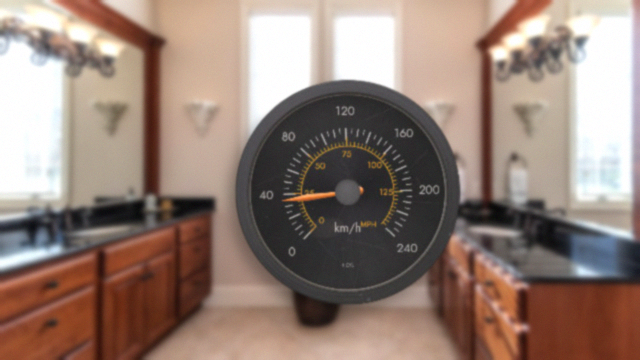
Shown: km/h 35
